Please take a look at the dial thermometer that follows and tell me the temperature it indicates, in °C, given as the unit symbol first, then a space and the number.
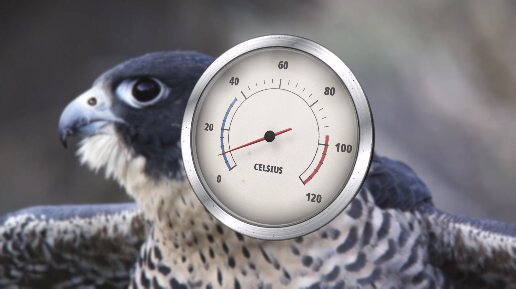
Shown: °C 8
